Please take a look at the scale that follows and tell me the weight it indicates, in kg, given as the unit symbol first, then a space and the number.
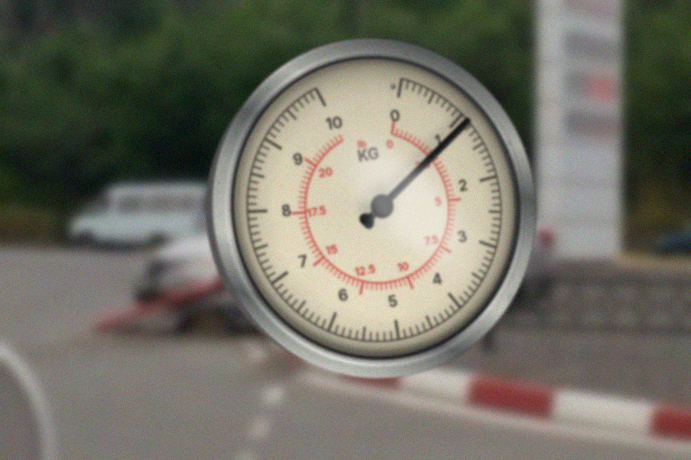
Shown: kg 1.1
